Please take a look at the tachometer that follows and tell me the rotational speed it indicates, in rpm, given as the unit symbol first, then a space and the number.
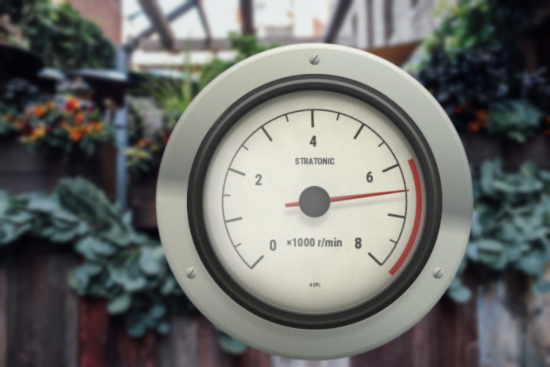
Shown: rpm 6500
